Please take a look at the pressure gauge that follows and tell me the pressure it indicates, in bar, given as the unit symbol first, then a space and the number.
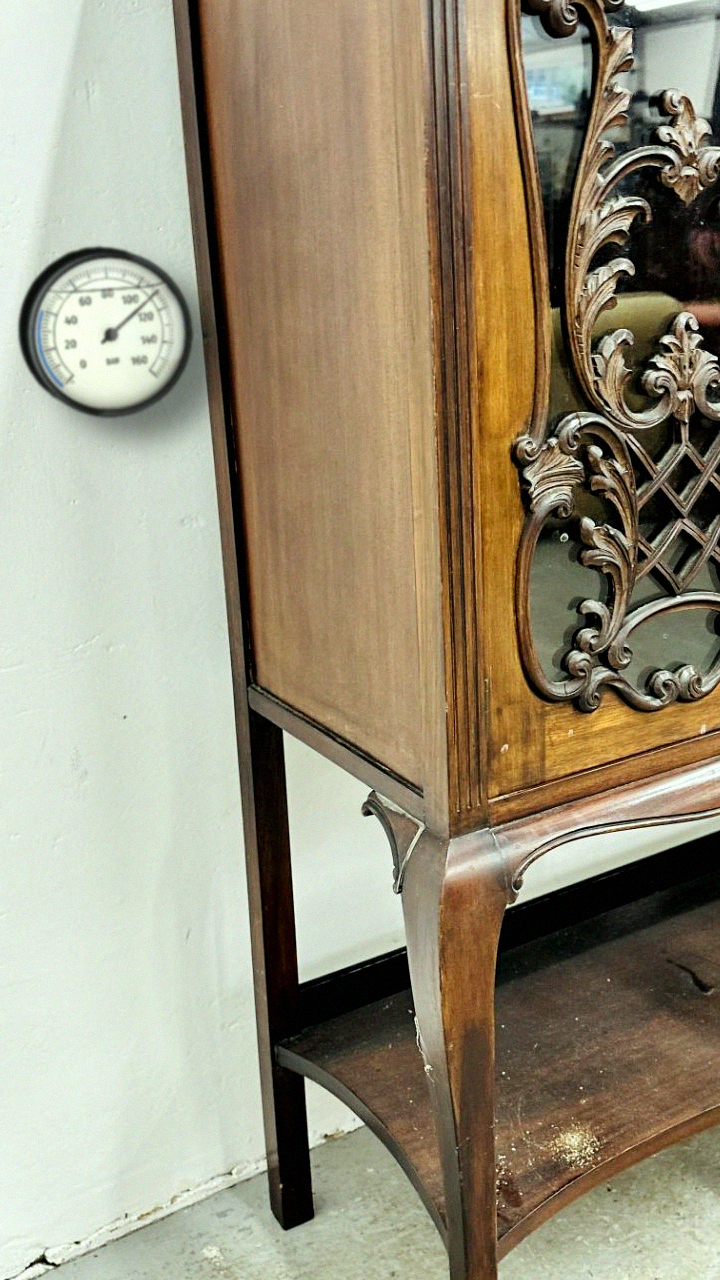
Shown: bar 110
